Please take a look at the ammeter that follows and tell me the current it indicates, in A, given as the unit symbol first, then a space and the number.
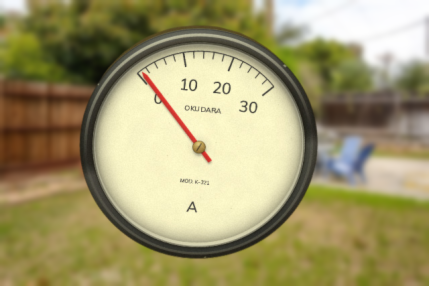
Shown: A 1
